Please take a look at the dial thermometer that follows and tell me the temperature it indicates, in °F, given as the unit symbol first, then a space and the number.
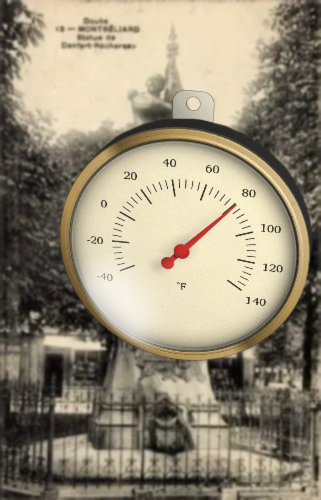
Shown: °F 80
